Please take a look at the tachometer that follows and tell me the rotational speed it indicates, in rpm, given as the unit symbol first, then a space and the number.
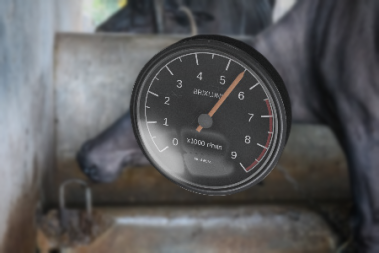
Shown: rpm 5500
